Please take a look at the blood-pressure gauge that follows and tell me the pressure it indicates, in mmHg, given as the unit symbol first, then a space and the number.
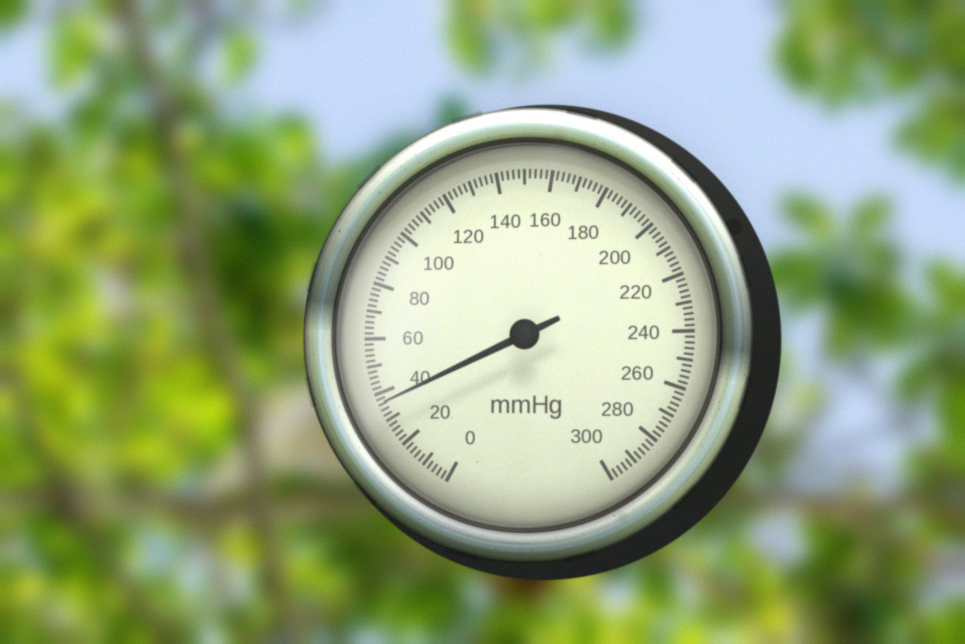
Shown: mmHg 36
